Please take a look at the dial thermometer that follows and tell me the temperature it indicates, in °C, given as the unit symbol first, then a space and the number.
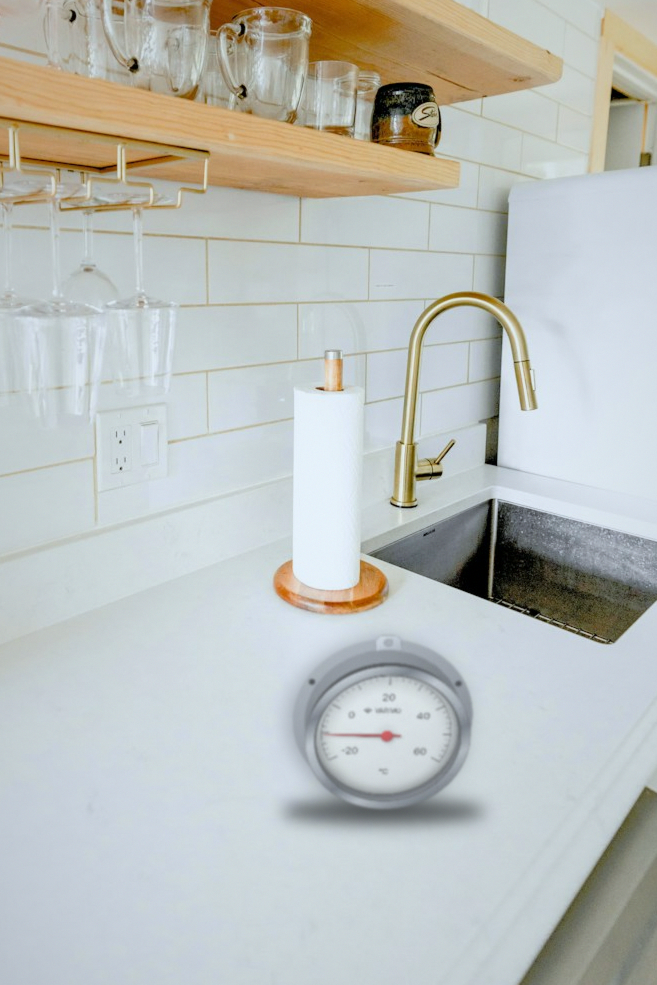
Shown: °C -10
